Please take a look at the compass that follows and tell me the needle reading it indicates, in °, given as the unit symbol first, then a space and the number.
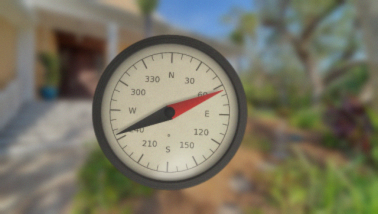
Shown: ° 65
